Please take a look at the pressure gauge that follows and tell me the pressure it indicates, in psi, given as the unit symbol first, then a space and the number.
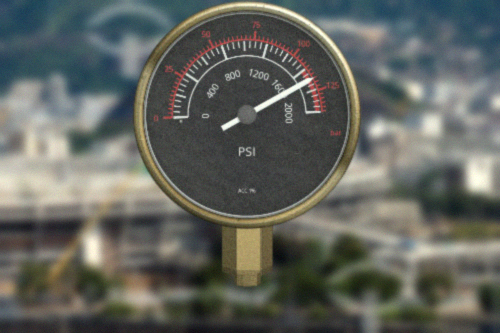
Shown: psi 1700
